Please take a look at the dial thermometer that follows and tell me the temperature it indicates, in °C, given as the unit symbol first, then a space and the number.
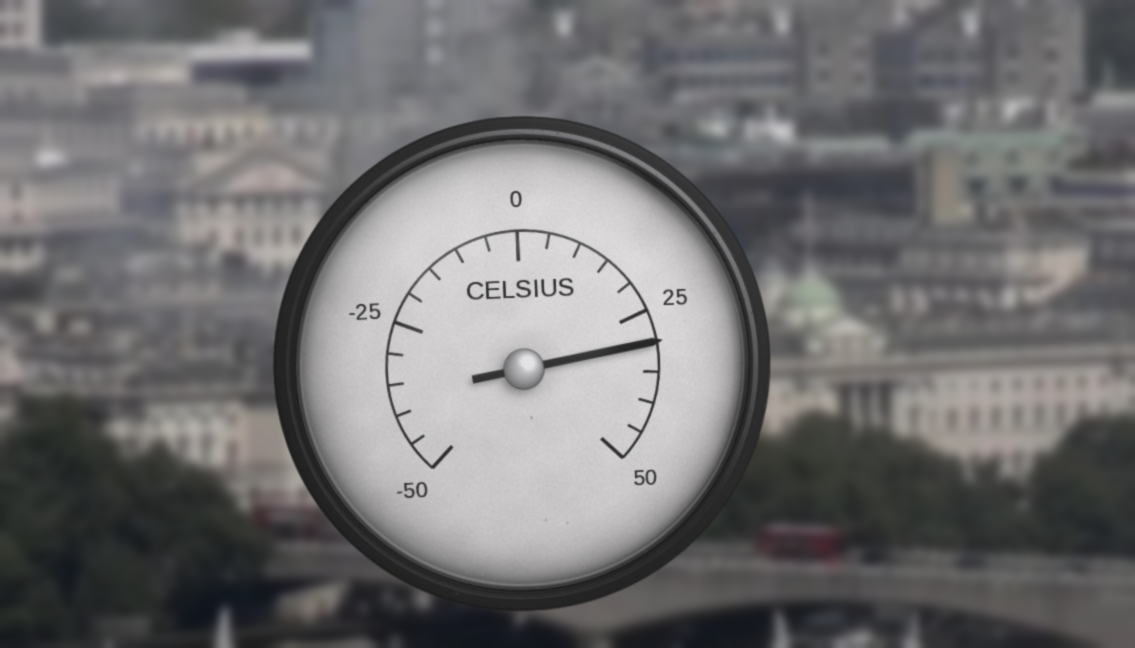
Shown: °C 30
